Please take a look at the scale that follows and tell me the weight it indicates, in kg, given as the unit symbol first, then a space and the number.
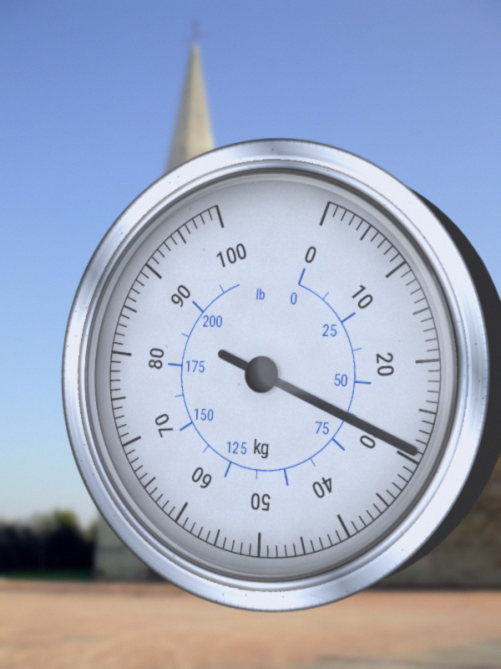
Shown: kg 29
